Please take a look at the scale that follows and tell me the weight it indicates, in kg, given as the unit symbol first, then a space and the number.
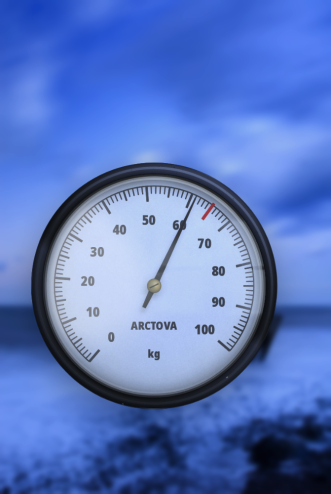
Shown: kg 61
